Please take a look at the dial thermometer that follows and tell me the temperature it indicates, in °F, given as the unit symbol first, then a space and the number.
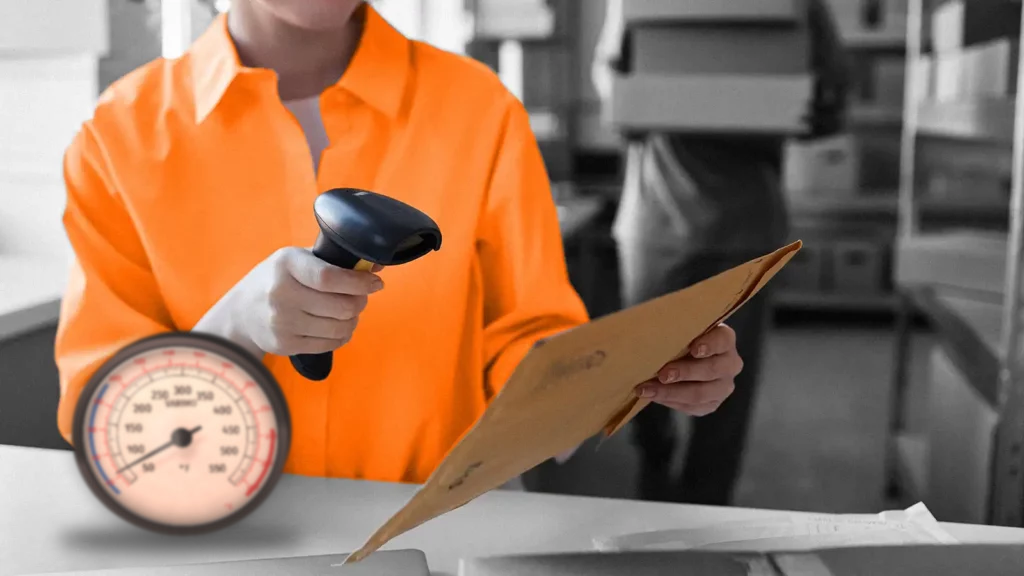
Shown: °F 75
